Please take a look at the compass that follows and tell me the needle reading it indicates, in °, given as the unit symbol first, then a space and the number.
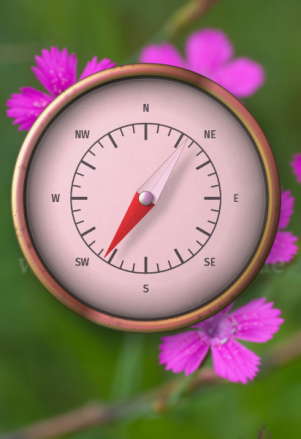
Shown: ° 215
